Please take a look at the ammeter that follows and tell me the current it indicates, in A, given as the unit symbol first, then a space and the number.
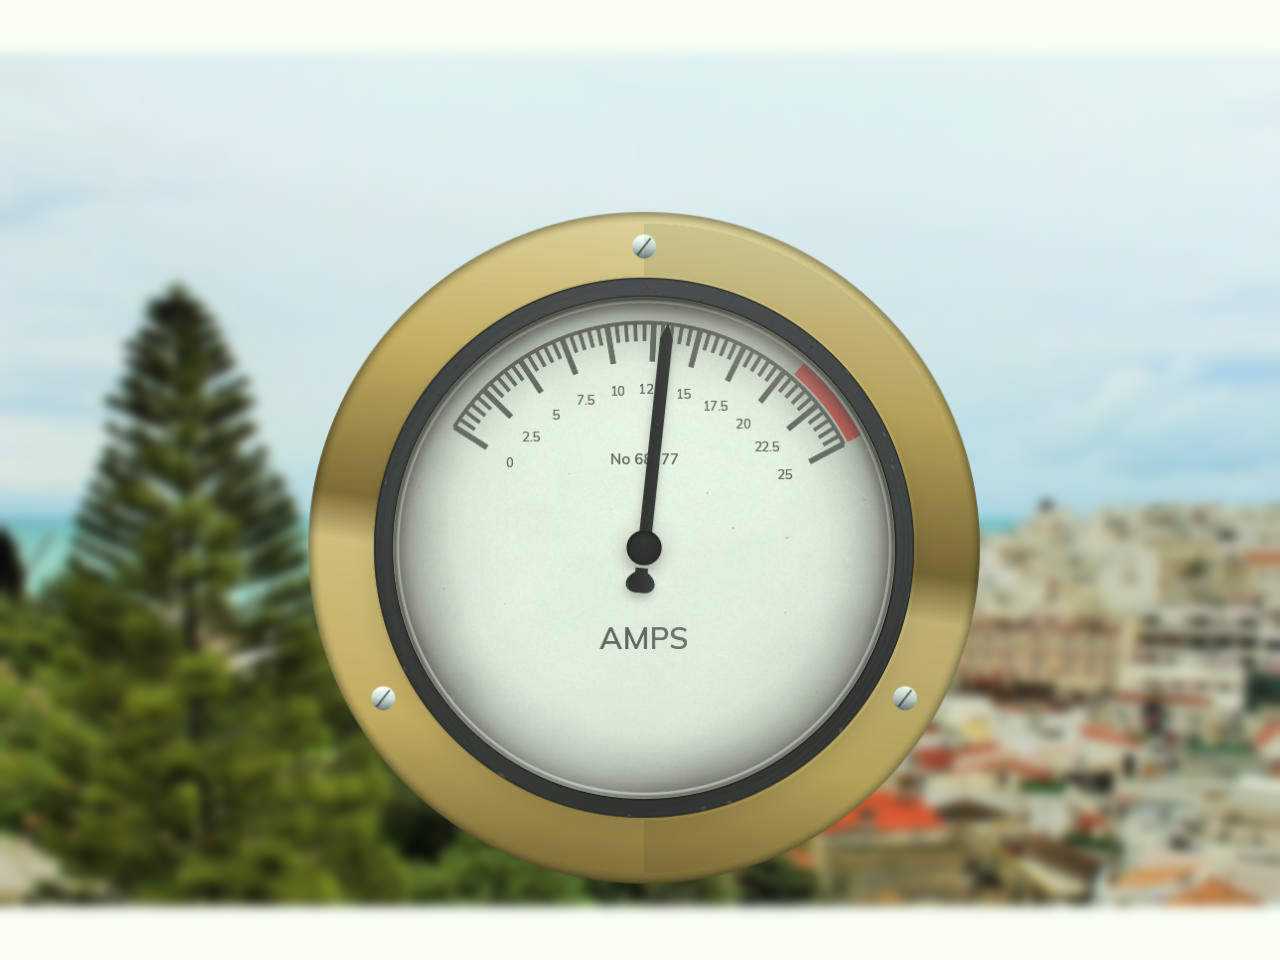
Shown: A 13.25
